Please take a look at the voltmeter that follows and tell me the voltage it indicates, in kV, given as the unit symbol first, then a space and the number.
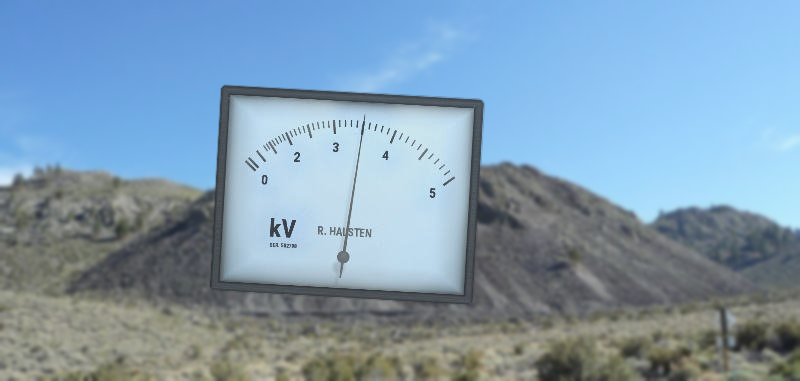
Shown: kV 3.5
